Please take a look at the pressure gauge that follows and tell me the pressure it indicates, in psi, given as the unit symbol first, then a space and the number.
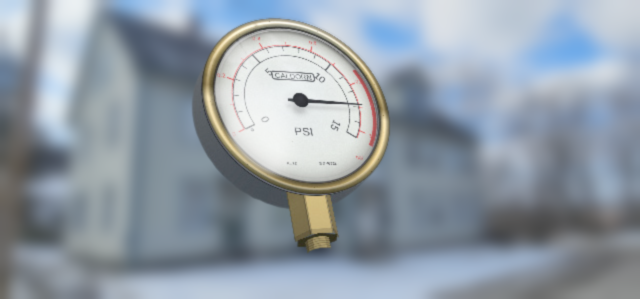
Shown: psi 13
